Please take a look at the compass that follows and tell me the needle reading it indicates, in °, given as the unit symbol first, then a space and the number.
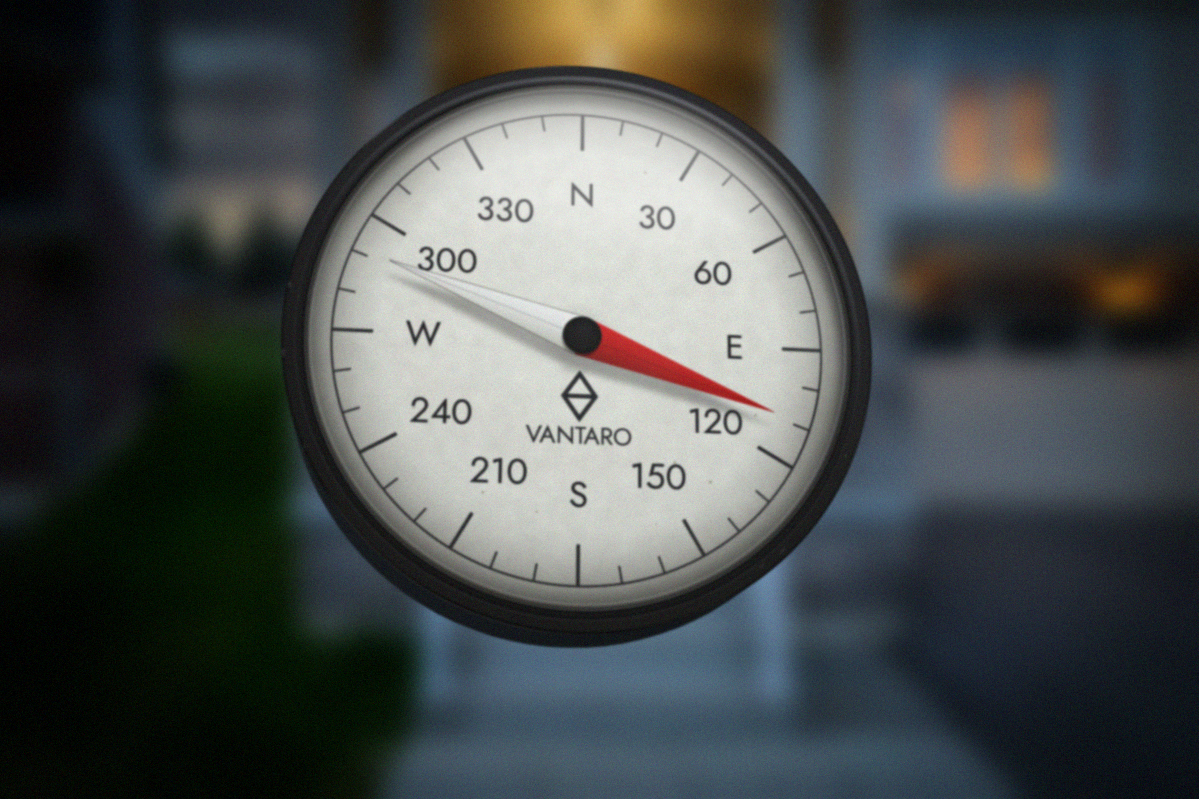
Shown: ° 110
